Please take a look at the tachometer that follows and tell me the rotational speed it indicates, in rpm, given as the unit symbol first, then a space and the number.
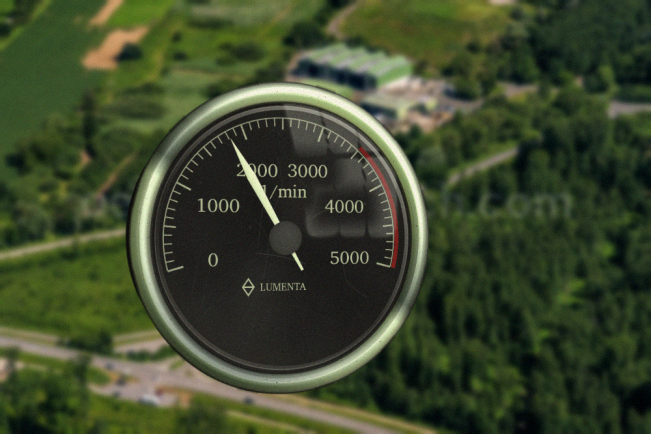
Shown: rpm 1800
